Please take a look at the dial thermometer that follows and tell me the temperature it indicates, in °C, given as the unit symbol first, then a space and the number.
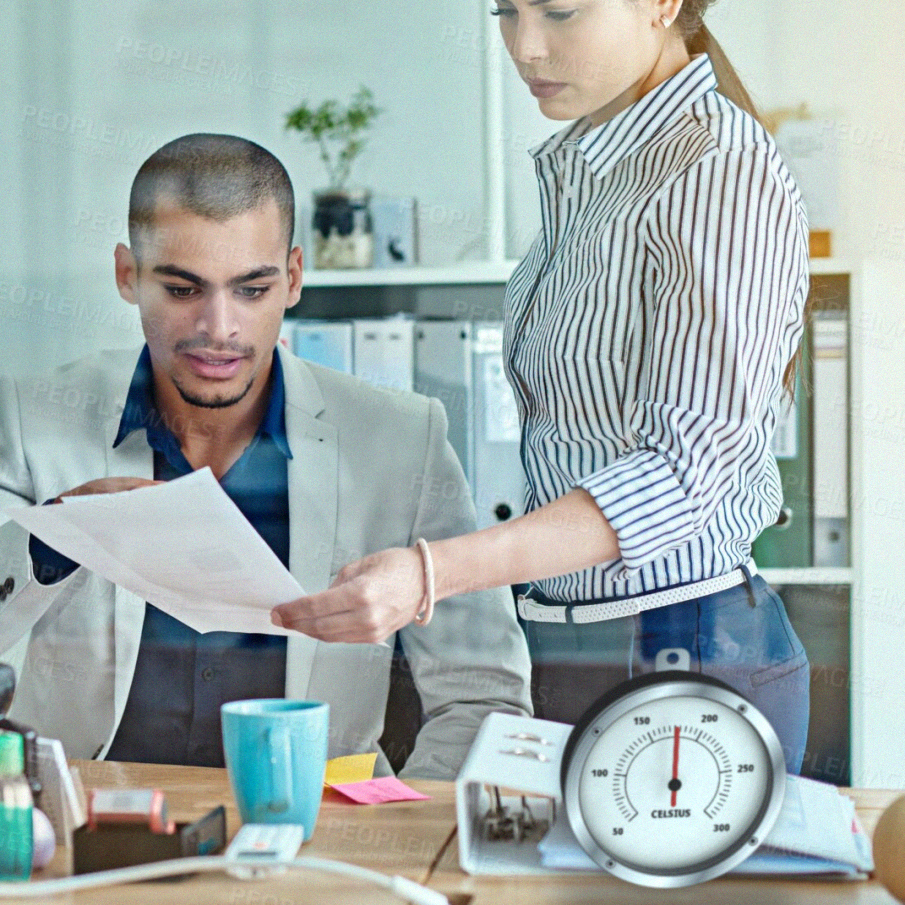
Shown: °C 175
